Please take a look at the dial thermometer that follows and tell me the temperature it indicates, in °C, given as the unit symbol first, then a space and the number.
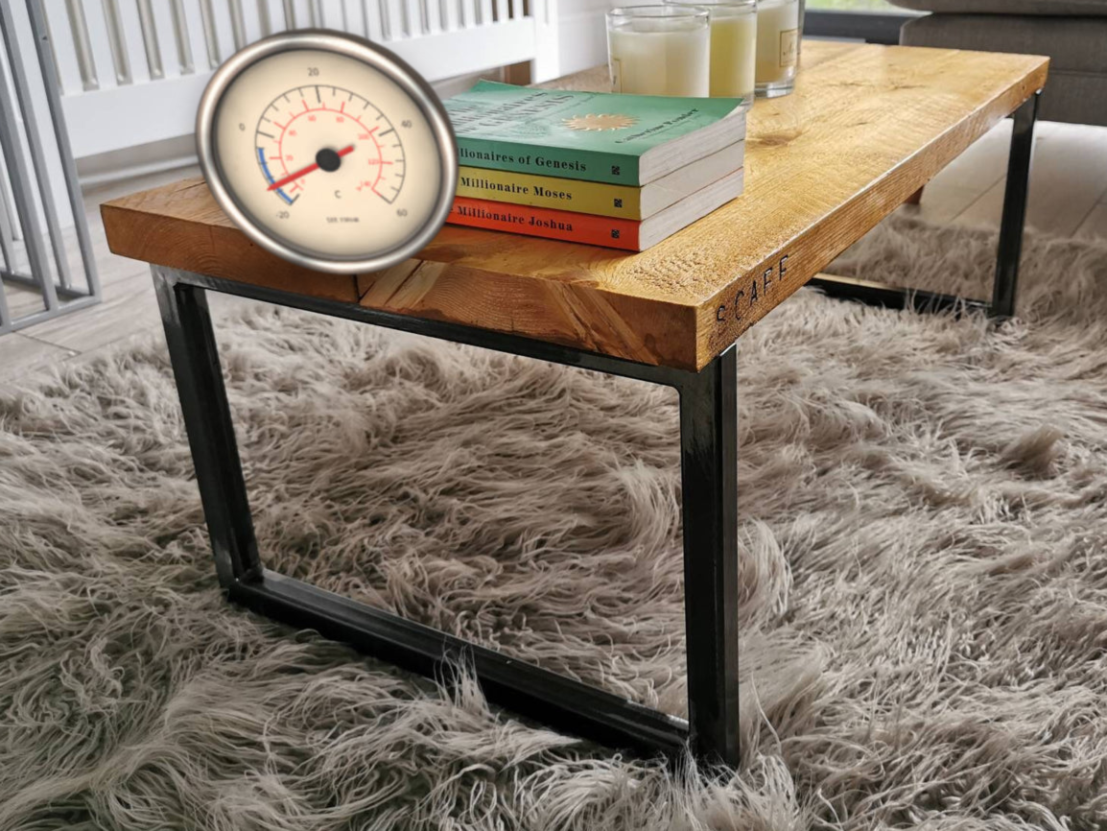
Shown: °C -14
